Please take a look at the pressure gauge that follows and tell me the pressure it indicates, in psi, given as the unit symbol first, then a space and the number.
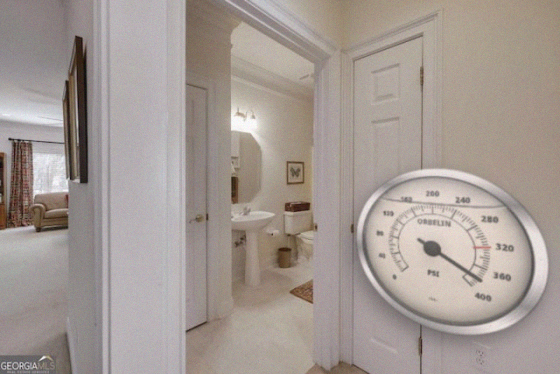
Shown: psi 380
